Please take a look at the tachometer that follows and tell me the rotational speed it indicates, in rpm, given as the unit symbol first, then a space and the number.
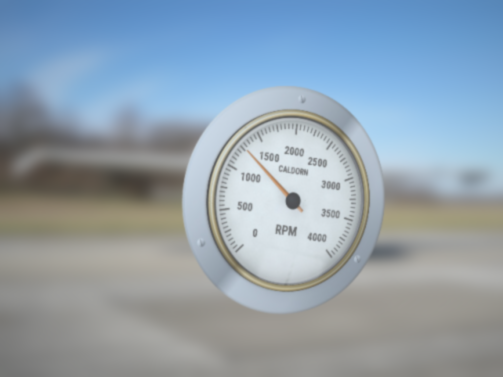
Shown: rpm 1250
